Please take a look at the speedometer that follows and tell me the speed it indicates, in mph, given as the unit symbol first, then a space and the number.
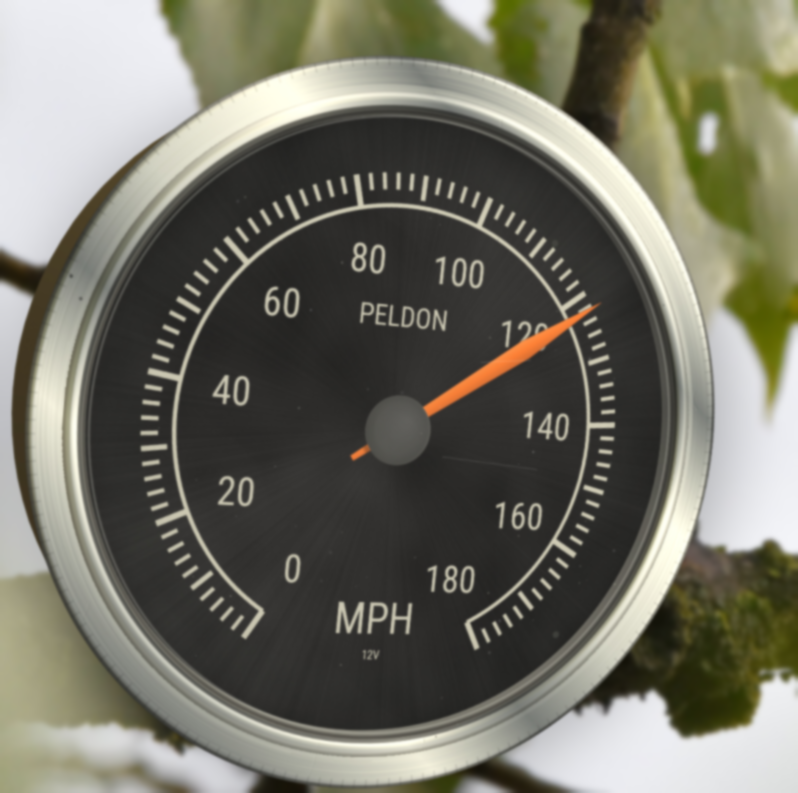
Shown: mph 122
